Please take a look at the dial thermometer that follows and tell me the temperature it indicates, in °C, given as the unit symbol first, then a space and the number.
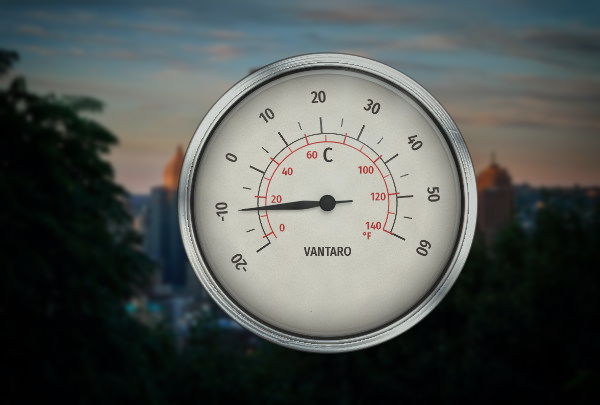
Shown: °C -10
